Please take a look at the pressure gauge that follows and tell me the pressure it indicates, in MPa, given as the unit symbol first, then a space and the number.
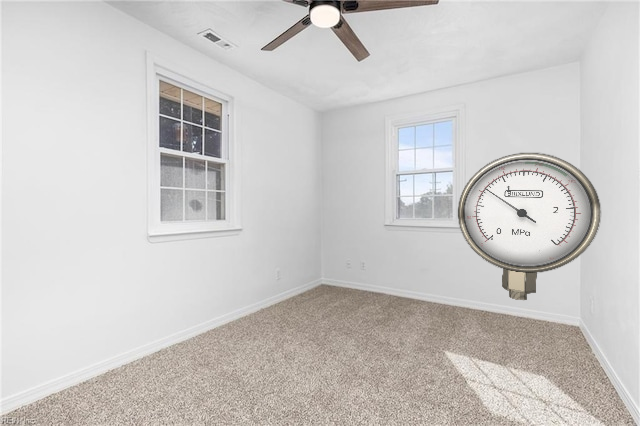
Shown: MPa 0.75
